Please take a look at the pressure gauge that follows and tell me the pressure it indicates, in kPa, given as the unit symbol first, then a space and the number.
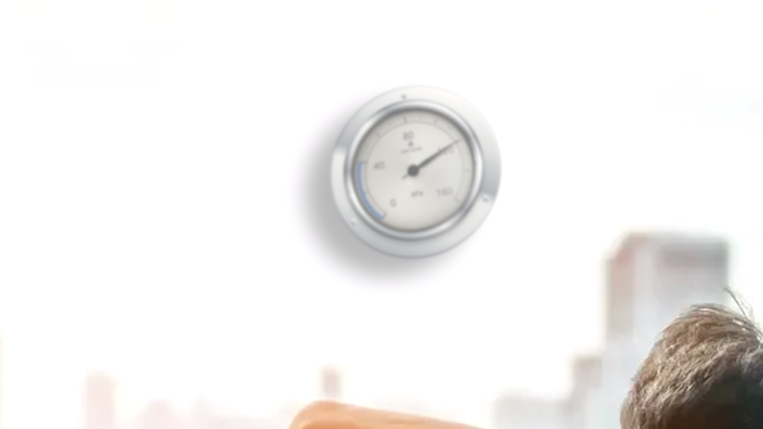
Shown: kPa 120
